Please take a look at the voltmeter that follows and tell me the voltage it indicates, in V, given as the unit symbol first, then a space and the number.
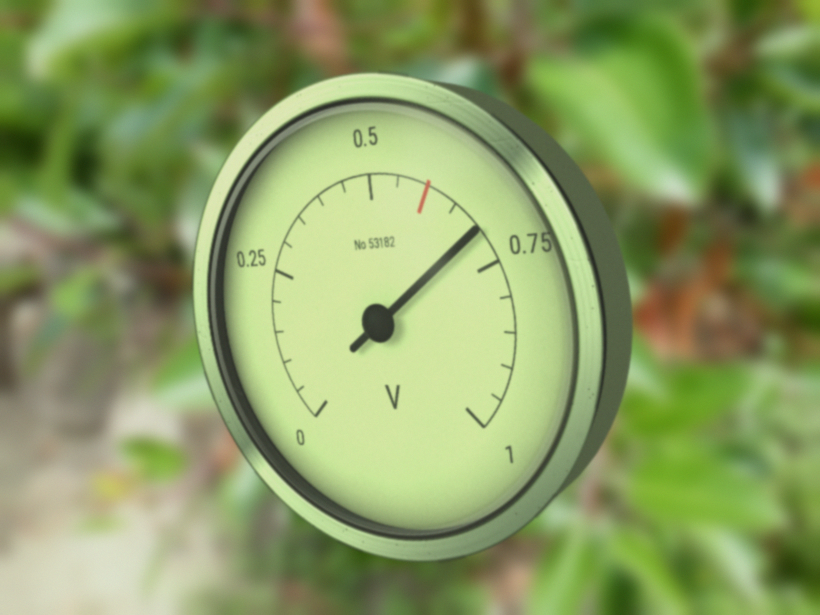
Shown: V 0.7
